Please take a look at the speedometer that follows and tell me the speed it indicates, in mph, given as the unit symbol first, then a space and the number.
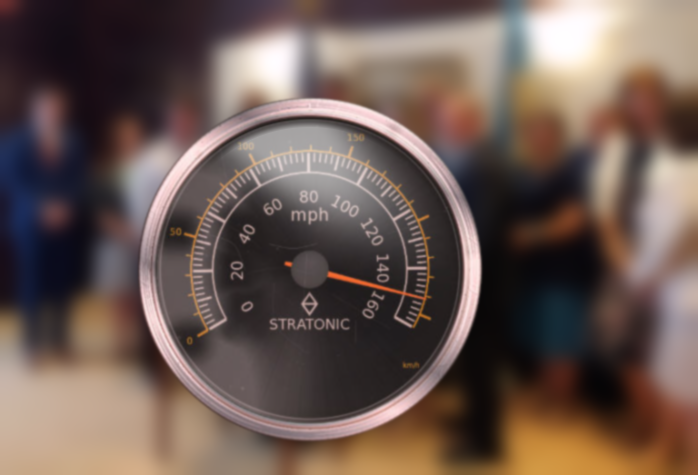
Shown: mph 150
